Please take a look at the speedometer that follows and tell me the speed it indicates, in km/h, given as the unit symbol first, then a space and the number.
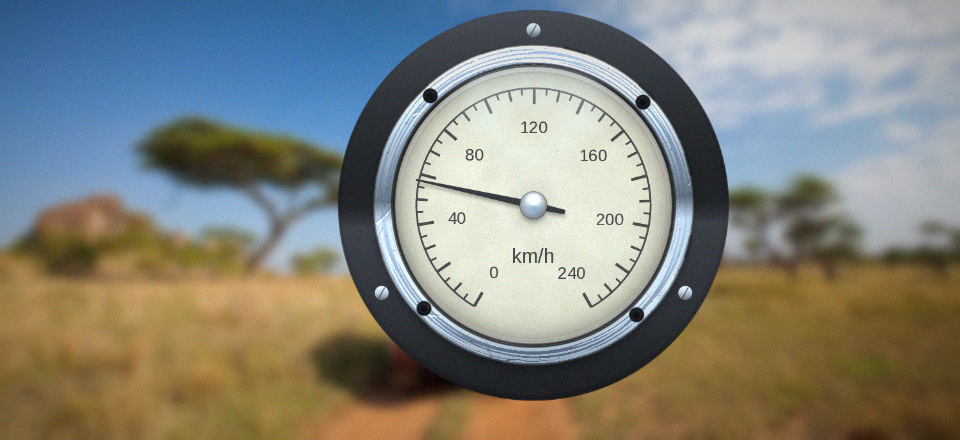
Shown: km/h 57.5
